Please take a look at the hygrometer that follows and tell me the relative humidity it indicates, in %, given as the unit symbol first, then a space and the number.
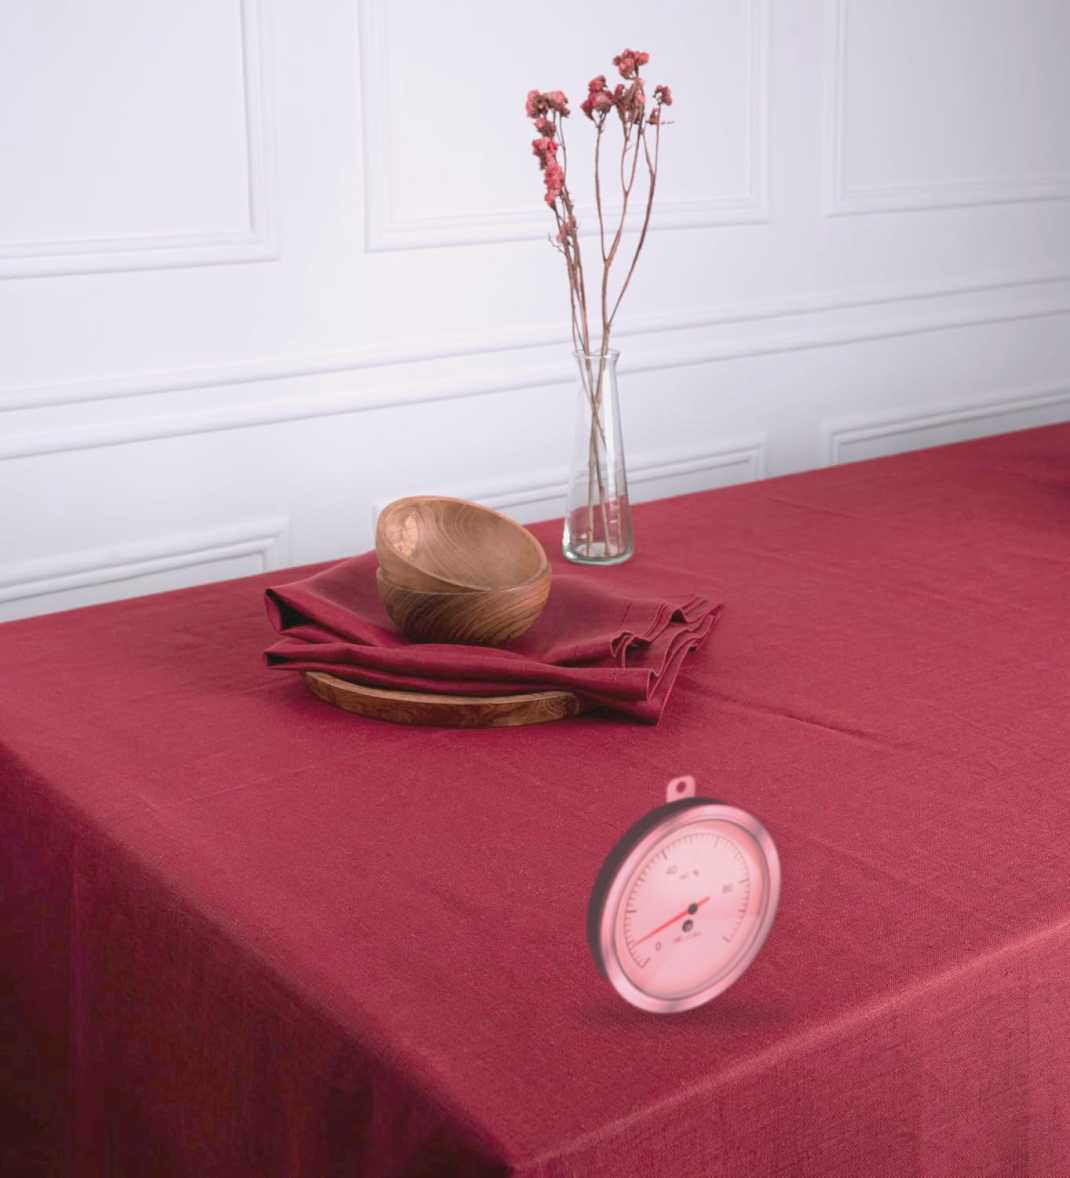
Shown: % 10
